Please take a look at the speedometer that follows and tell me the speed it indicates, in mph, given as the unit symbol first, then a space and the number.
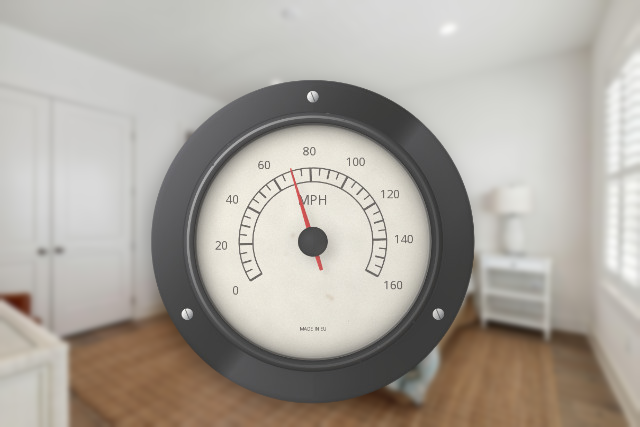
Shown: mph 70
